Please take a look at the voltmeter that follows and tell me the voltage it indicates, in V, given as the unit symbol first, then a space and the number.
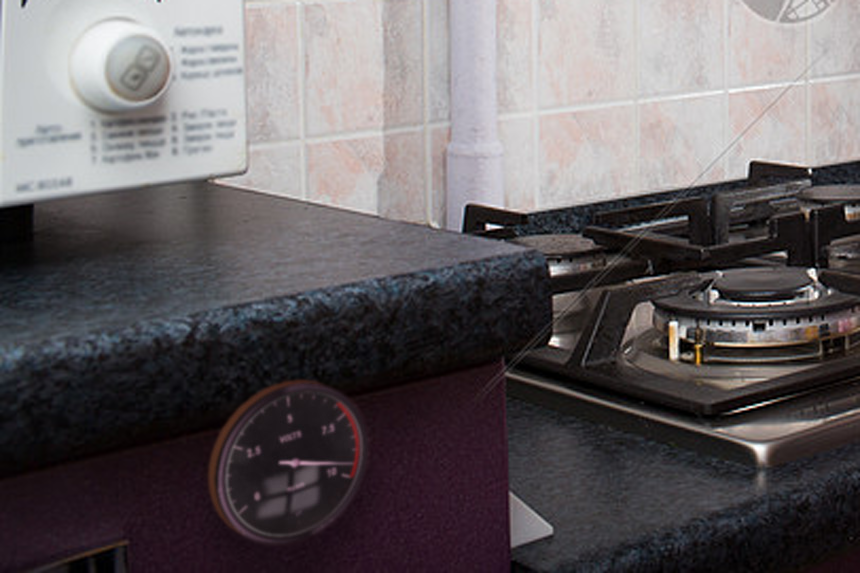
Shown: V 9.5
